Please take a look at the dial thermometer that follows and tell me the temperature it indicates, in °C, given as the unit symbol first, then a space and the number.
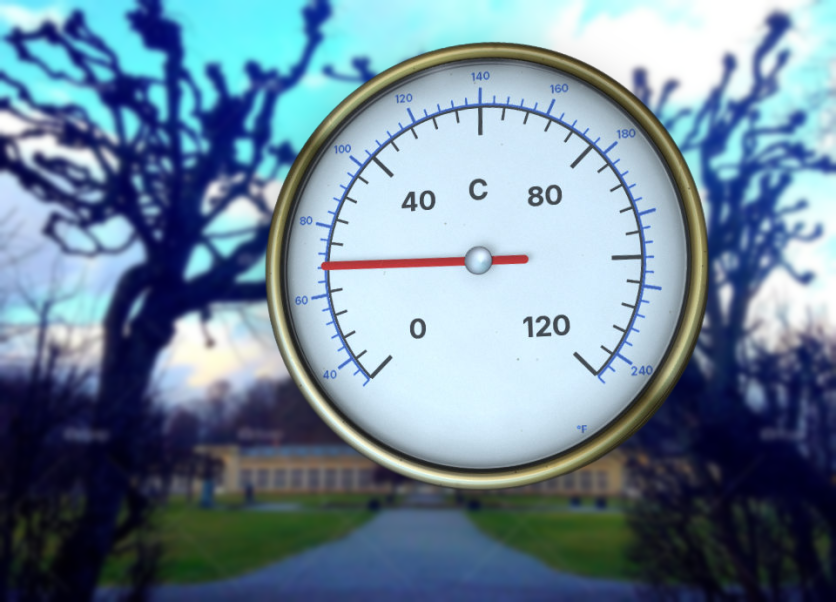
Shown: °C 20
